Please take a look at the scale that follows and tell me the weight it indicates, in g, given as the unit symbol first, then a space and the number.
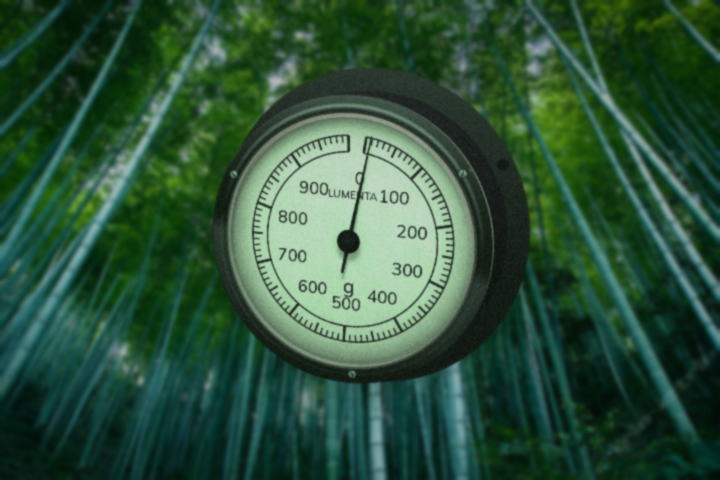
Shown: g 10
